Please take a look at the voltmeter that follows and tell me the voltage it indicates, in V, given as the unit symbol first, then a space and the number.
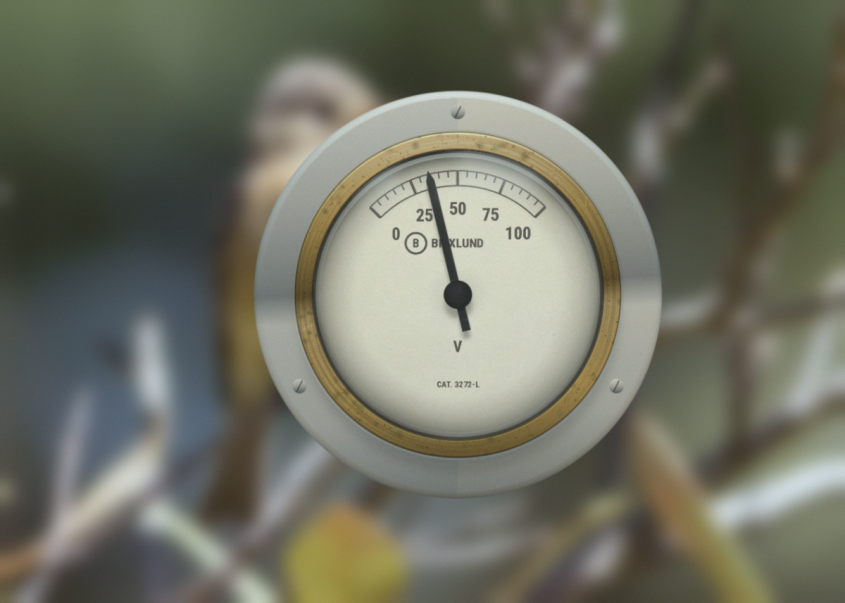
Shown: V 35
